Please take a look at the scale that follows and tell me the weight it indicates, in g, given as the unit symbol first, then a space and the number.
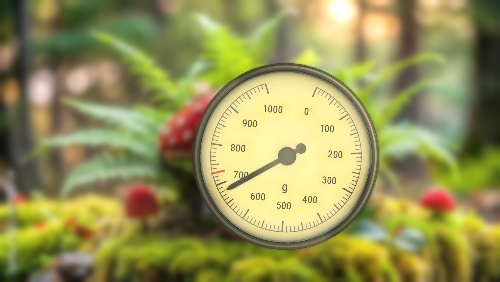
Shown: g 680
